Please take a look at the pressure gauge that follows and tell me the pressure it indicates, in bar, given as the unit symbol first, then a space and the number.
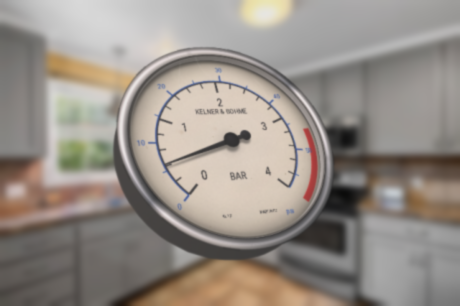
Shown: bar 0.4
